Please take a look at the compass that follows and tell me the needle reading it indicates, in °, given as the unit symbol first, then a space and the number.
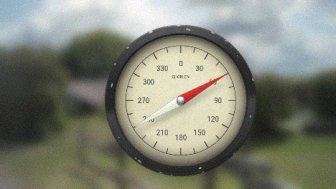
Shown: ° 60
